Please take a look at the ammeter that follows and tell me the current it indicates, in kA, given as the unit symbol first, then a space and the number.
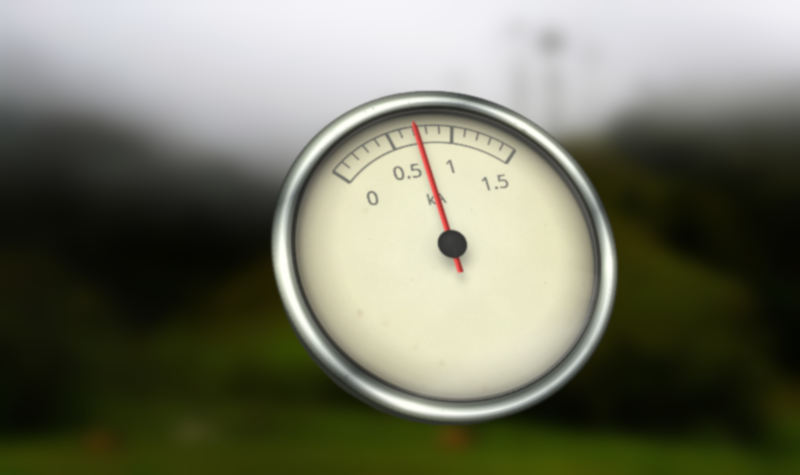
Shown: kA 0.7
